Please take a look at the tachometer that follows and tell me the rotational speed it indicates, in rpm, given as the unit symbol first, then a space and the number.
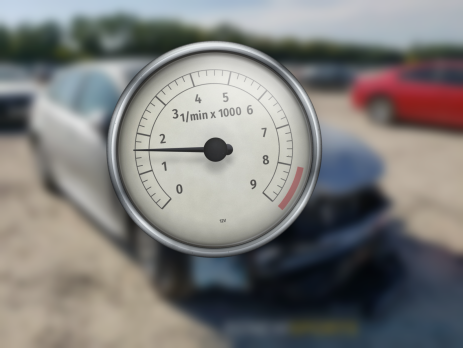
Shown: rpm 1600
